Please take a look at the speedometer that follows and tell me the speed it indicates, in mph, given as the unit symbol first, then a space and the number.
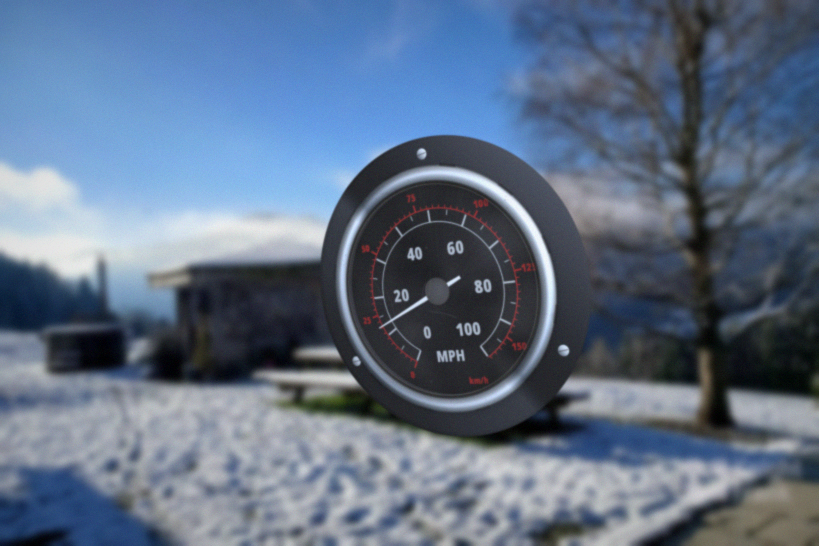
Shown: mph 12.5
